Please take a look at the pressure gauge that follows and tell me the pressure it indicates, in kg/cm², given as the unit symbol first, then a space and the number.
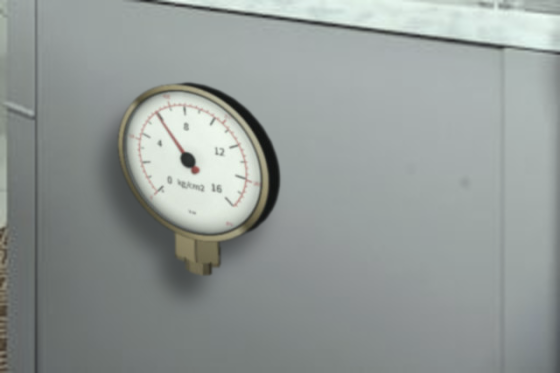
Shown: kg/cm² 6
